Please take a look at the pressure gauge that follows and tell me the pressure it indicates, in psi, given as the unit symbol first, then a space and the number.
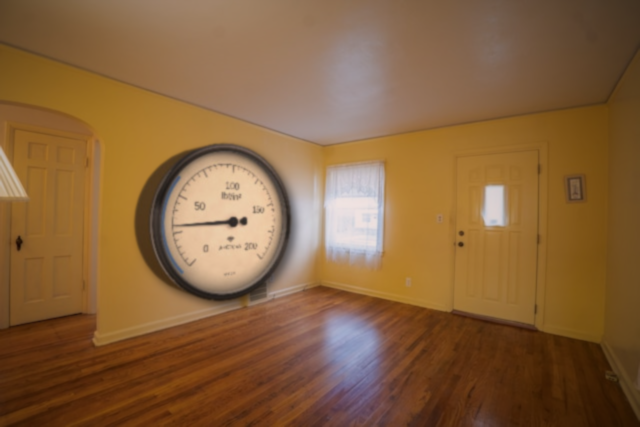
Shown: psi 30
